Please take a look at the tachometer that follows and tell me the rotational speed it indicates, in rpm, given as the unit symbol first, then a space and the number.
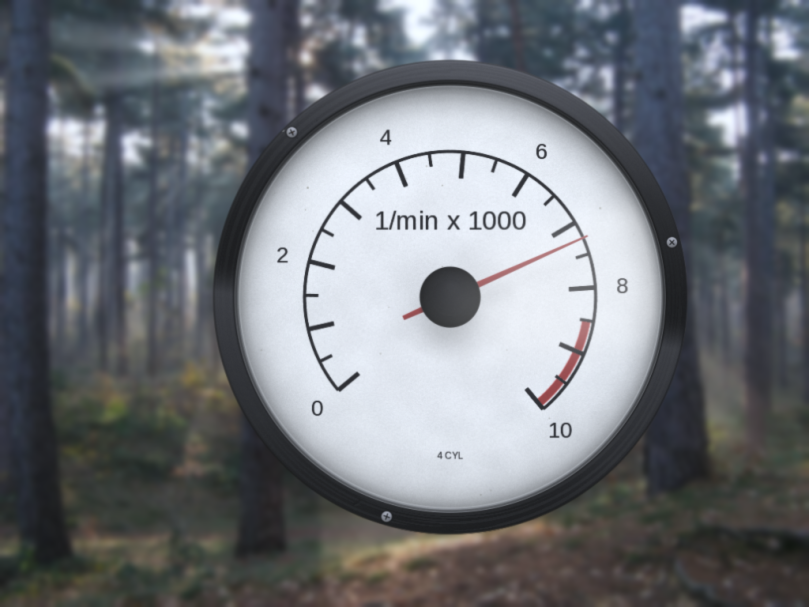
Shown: rpm 7250
